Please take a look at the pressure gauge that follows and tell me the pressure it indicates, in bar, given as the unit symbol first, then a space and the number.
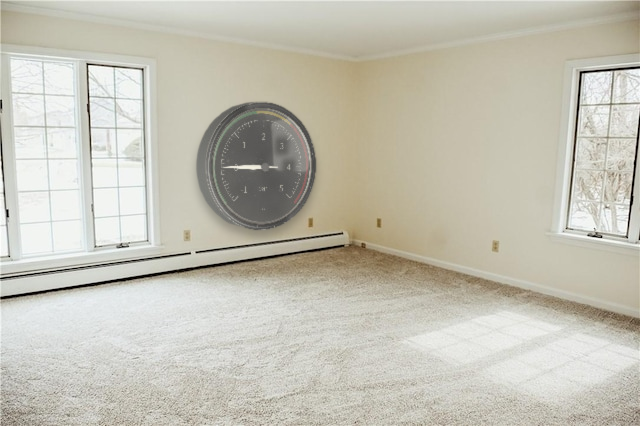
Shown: bar 0
